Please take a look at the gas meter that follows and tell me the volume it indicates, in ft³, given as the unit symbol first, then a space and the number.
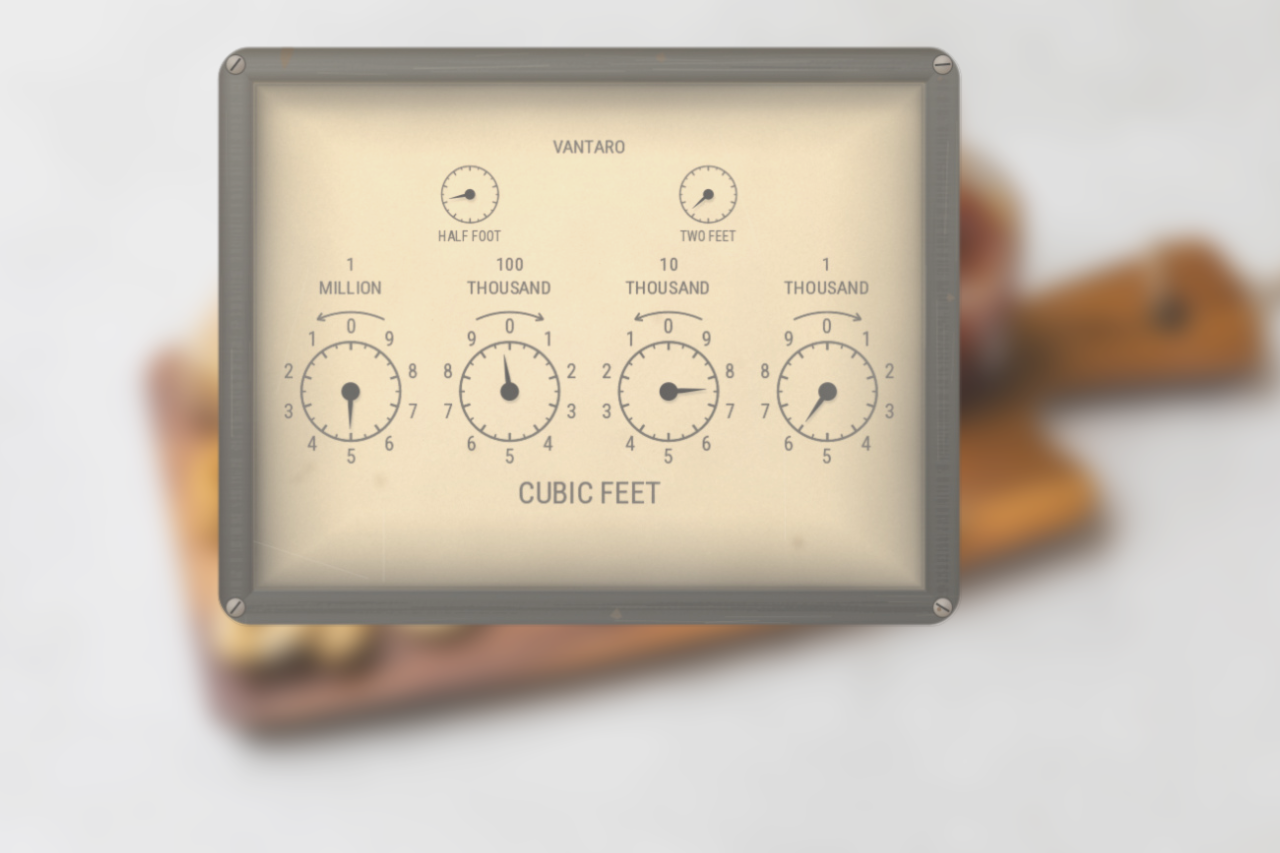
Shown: ft³ 497600
